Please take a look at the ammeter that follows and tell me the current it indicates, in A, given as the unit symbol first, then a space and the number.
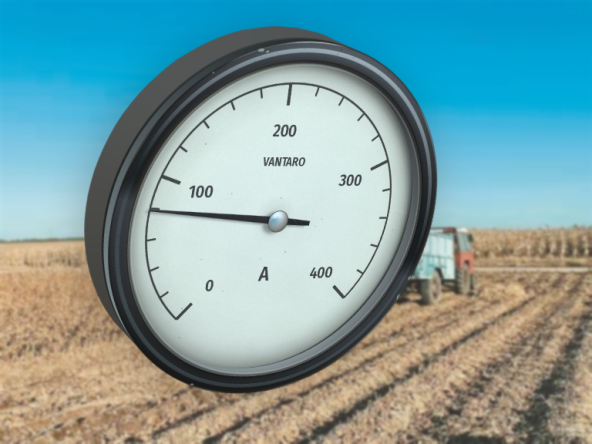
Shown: A 80
